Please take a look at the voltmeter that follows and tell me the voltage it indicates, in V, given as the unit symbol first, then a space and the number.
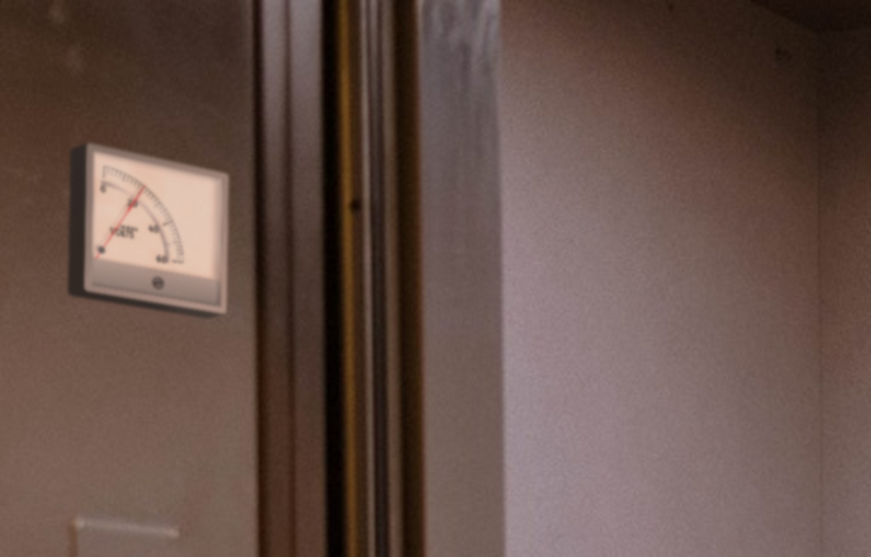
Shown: V 20
